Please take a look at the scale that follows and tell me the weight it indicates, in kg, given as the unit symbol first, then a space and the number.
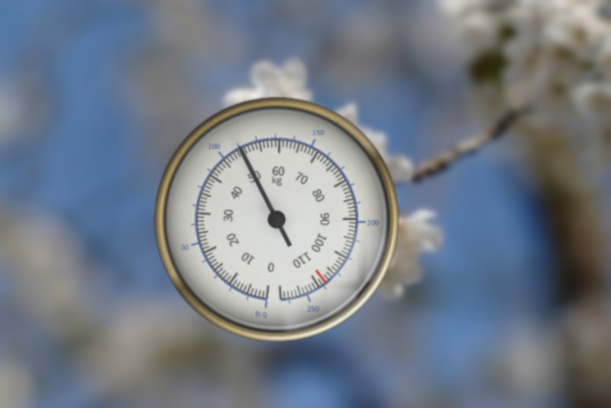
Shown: kg 50
